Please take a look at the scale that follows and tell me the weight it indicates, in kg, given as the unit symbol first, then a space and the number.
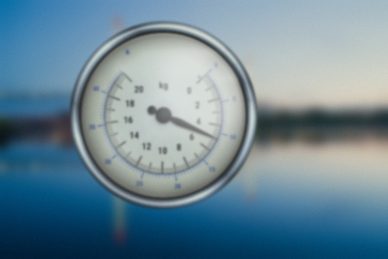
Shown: kg 5
